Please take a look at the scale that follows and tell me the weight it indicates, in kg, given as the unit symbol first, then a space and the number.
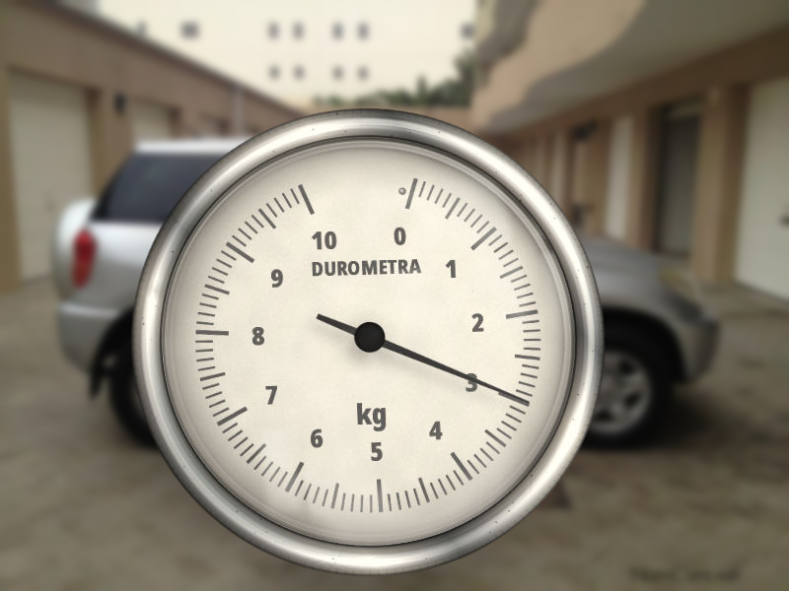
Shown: kg 3
